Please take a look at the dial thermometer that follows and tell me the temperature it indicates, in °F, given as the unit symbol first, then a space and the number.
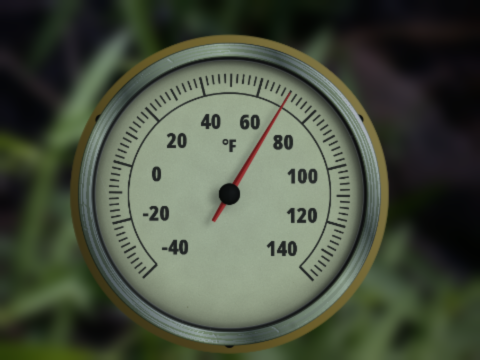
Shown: °F 70
